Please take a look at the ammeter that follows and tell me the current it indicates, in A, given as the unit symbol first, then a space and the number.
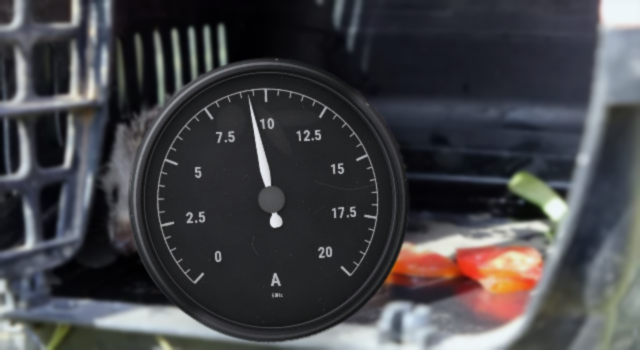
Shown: A 9.25
